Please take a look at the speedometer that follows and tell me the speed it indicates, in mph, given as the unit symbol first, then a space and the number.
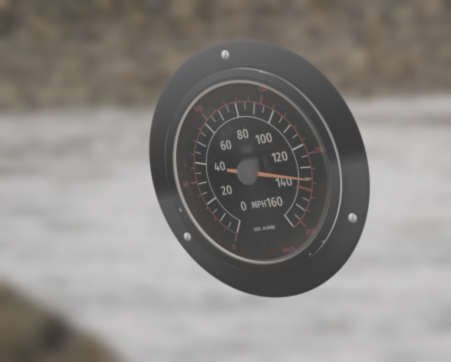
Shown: mph 135
